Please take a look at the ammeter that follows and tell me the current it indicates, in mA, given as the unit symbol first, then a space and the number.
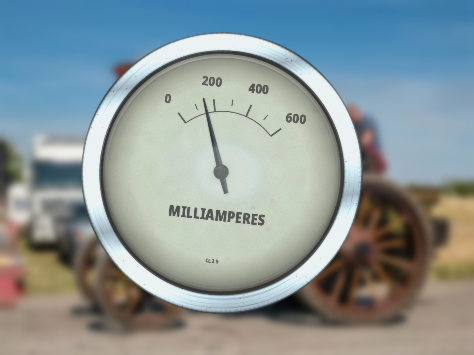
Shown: mA 150
